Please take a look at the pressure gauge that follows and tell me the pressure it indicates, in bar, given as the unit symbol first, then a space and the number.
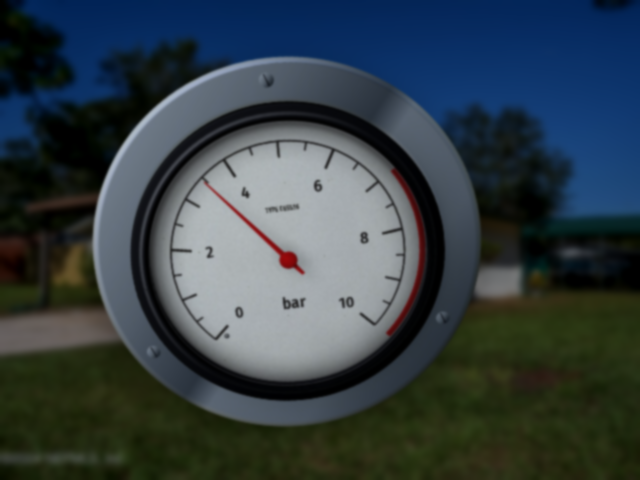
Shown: bar 3.5
